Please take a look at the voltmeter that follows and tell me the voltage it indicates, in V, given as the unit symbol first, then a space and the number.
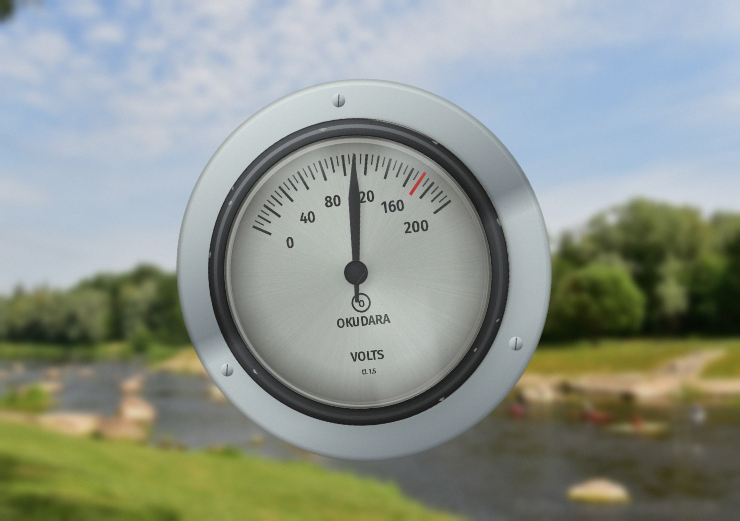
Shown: V 110
